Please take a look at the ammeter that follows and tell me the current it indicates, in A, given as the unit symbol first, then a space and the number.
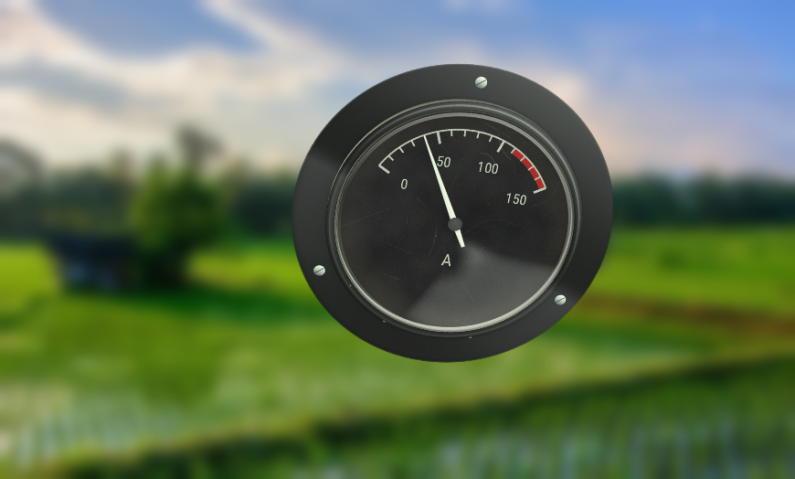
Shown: A 40
